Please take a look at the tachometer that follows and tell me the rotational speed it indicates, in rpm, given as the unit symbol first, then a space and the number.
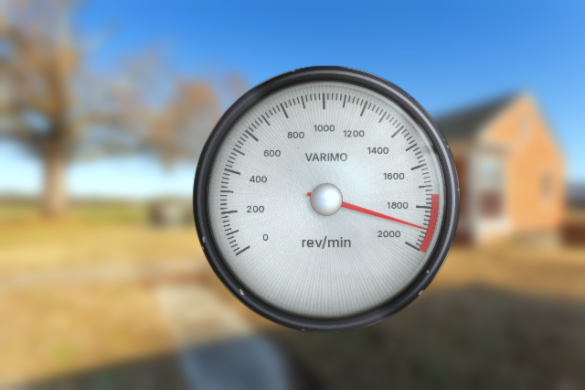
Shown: rpm 1900
